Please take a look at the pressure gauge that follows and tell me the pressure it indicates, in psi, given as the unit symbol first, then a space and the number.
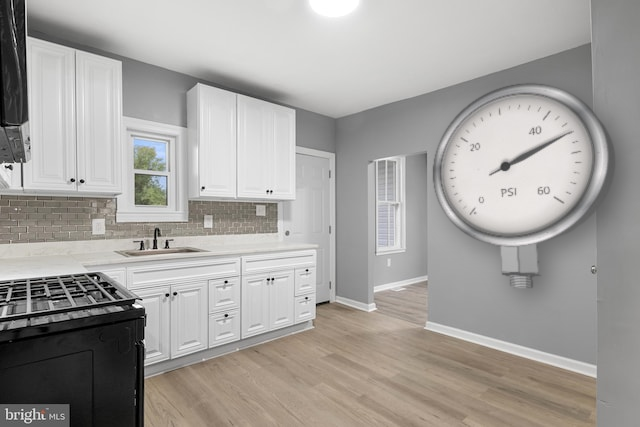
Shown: psi 46
